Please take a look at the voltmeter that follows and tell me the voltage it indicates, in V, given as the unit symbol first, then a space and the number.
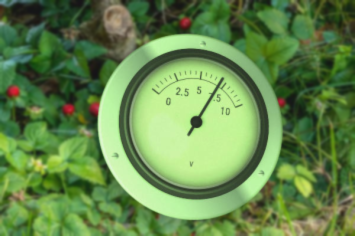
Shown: V 7
